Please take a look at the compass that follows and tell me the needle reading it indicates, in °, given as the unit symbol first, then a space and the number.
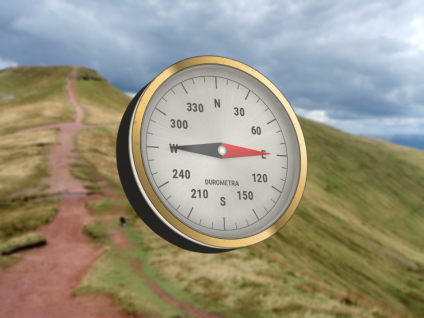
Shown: ° 90
